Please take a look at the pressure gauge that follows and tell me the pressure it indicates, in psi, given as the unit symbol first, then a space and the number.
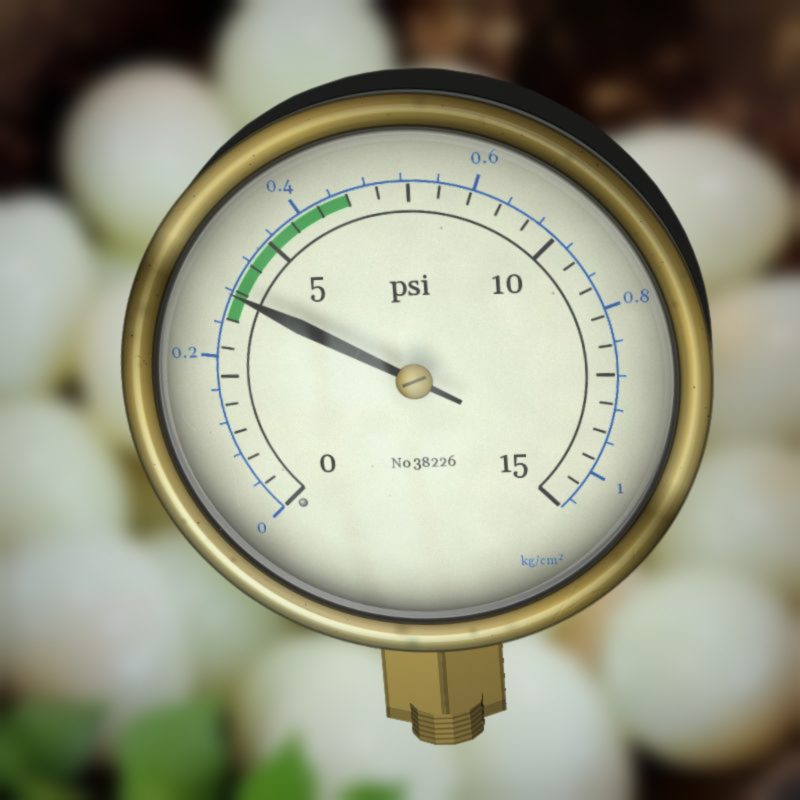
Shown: psi 4
